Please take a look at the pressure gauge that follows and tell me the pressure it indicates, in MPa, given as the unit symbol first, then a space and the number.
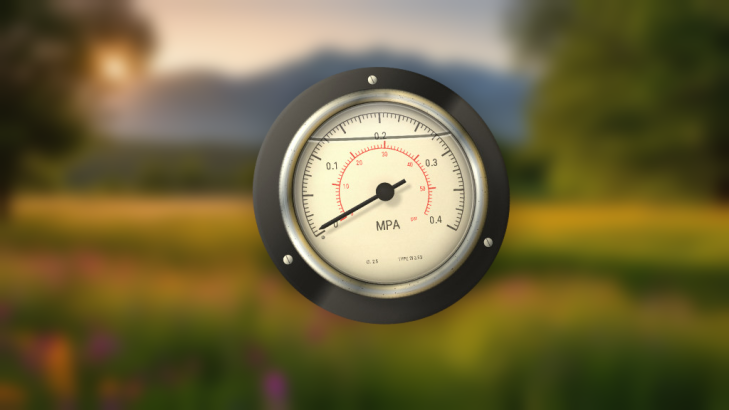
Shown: MPa 0.005
